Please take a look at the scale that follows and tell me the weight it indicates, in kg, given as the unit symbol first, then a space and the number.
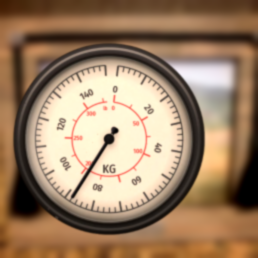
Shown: kg 88
